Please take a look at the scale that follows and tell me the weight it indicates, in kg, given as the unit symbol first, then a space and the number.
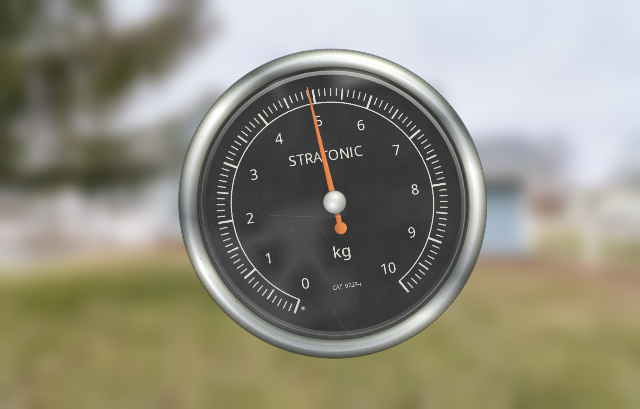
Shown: kg 4.9
